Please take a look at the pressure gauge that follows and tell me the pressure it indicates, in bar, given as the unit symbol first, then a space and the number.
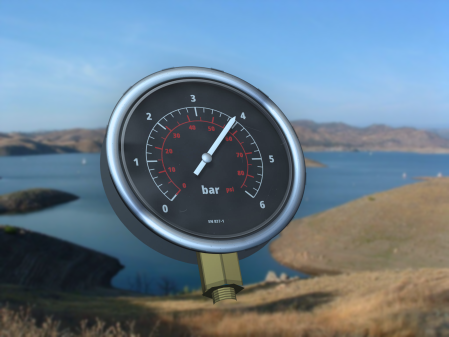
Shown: bar 3.9
